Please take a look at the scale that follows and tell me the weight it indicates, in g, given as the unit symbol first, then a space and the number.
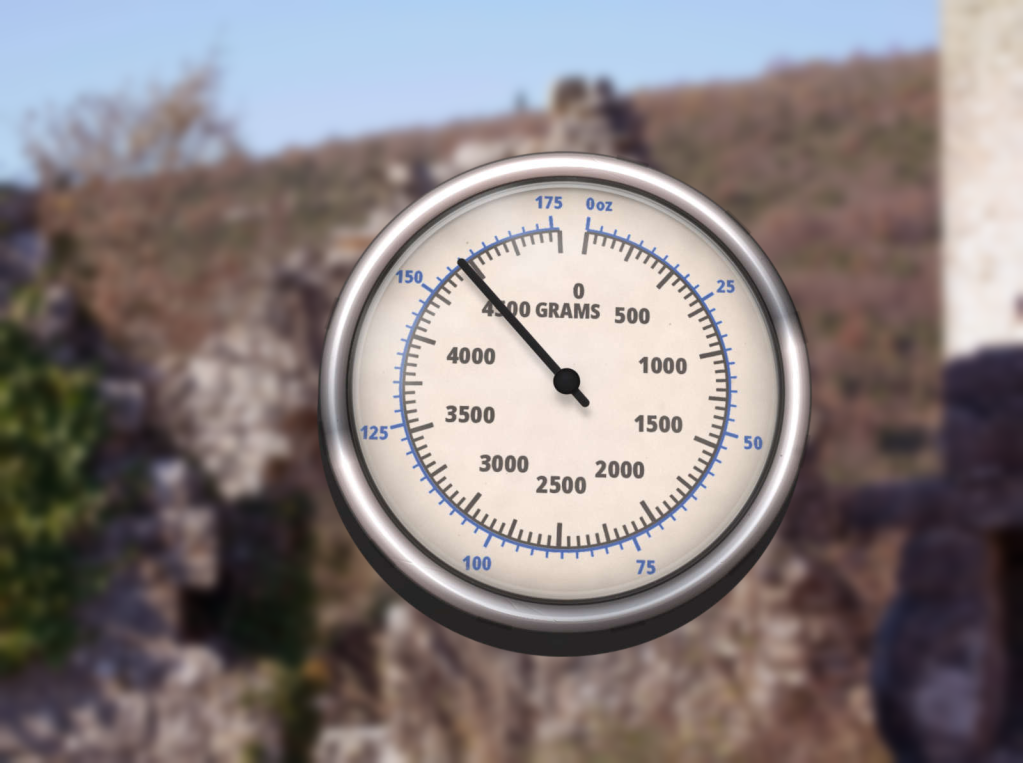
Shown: g 4450
